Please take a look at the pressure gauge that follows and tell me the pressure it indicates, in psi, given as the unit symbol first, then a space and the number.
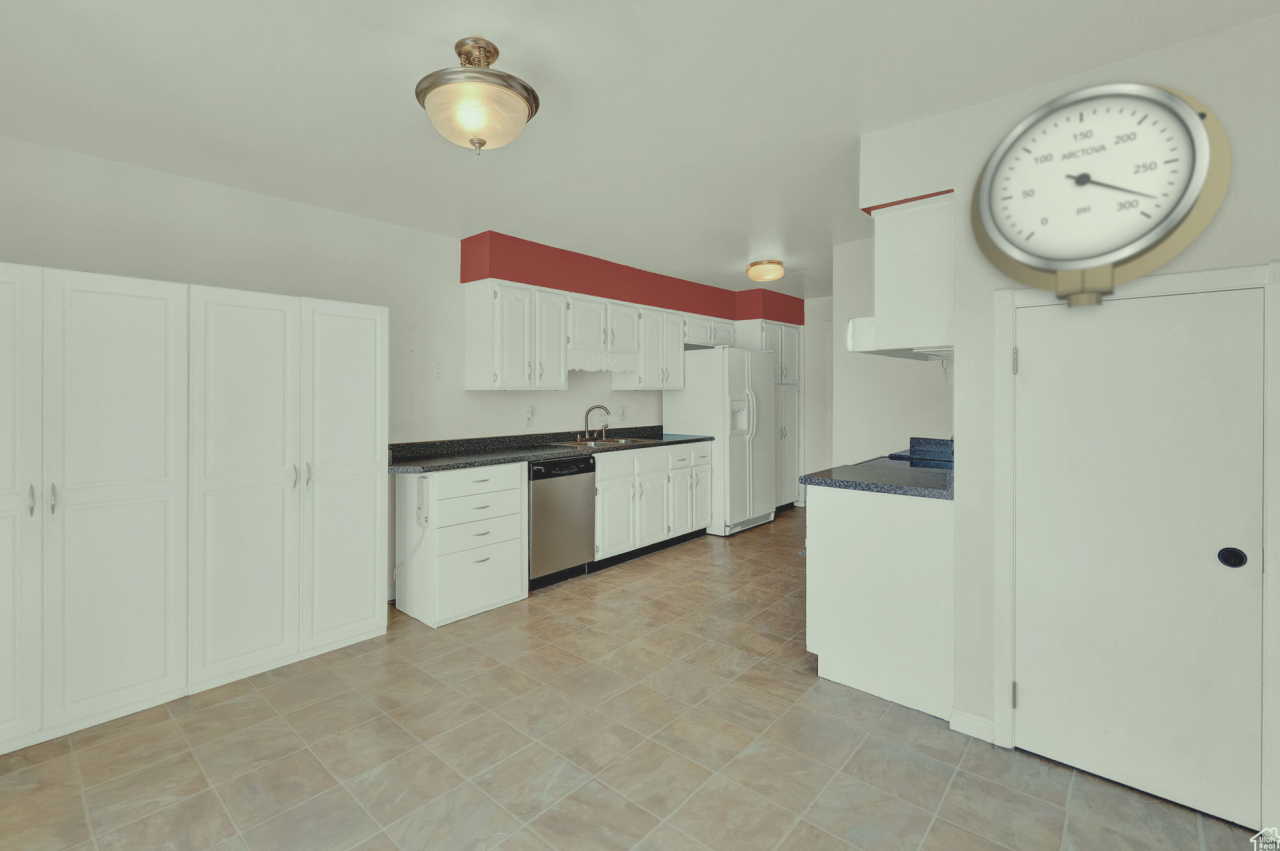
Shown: psi 285
